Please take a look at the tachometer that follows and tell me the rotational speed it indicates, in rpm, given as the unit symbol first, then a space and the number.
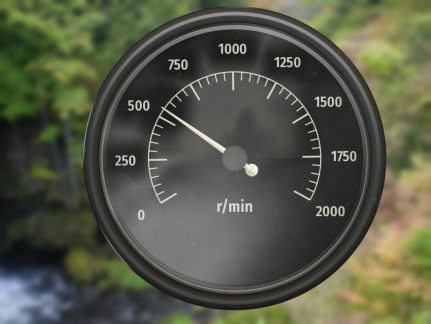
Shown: rpm 550
